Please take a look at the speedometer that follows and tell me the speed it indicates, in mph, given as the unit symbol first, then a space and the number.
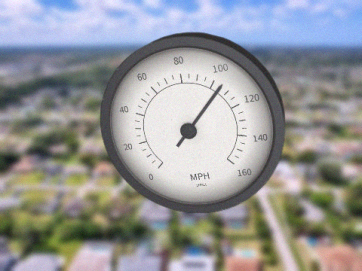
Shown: mph 105
